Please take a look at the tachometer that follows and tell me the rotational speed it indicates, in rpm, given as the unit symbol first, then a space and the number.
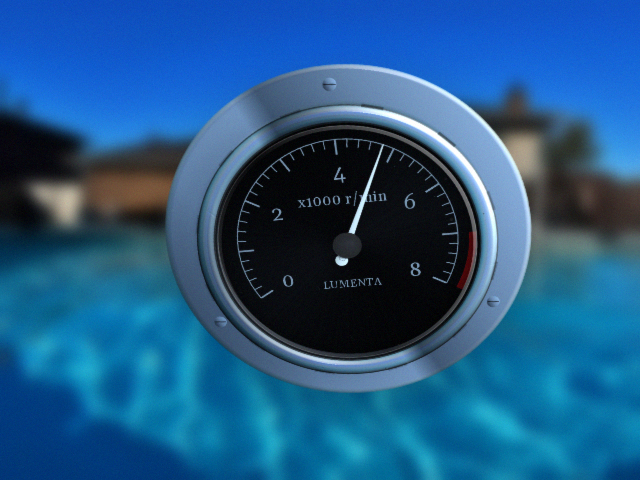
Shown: rpm 4800
